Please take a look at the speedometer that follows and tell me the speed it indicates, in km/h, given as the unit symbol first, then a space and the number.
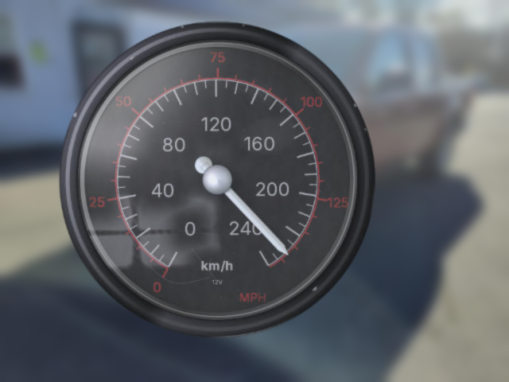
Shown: km/h 230
